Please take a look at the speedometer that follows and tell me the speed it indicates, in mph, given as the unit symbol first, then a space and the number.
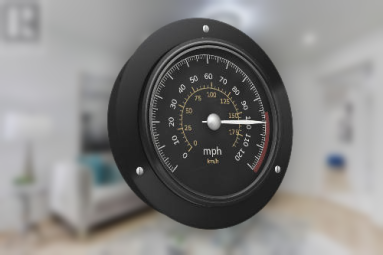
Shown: mph 100
